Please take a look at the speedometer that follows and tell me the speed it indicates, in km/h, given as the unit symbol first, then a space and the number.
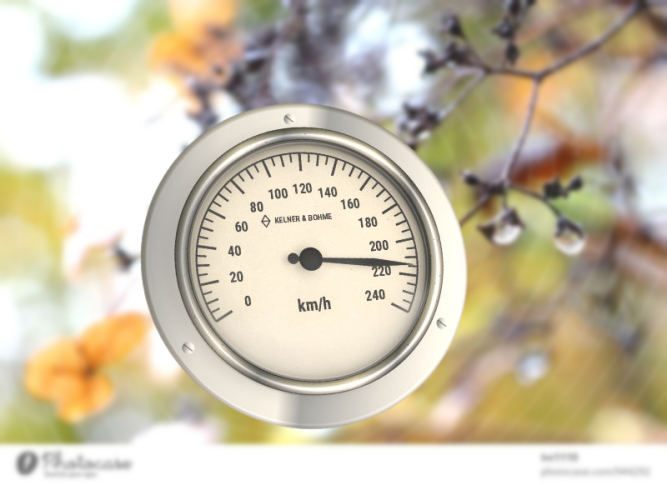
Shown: km/h 215
